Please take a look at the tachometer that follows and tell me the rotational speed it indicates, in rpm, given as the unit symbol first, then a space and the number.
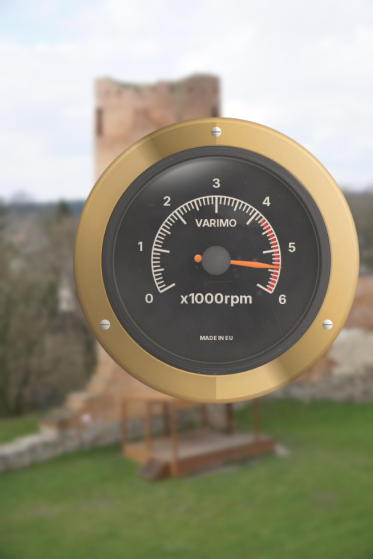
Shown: rpm 5400
